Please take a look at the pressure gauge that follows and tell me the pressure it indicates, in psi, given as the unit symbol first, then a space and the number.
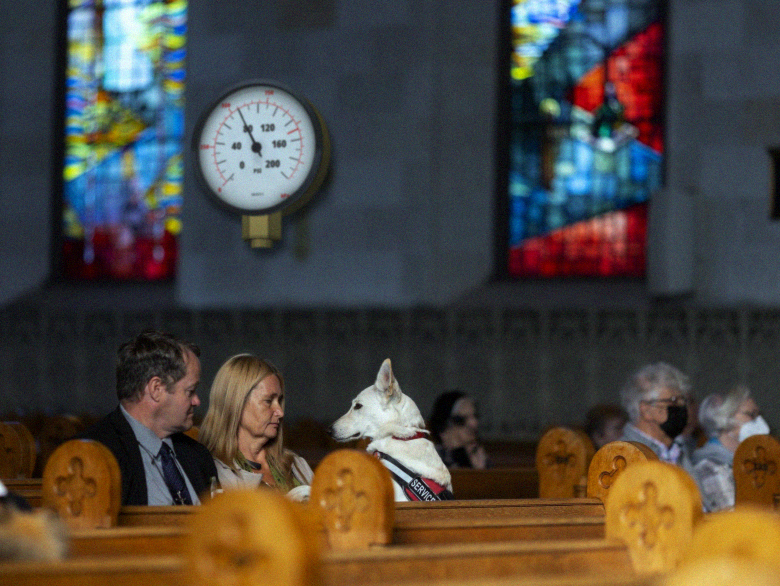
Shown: psi 80
